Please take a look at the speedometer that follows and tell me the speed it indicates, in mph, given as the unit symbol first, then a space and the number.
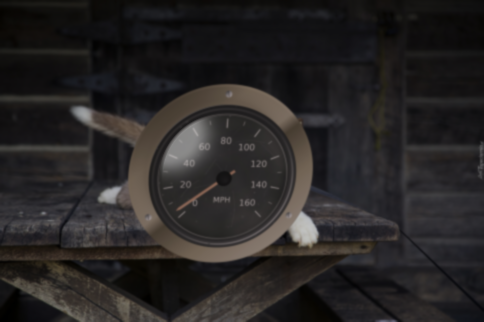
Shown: mph 5
